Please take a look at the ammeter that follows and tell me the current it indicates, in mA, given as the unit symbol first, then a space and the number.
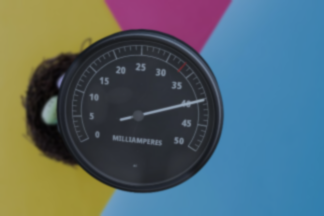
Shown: mA 40
